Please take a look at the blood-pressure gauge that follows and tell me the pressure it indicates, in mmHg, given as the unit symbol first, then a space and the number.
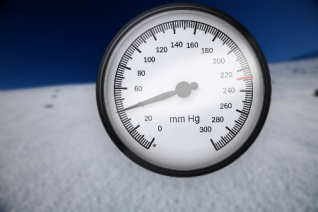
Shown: mmHg 40
